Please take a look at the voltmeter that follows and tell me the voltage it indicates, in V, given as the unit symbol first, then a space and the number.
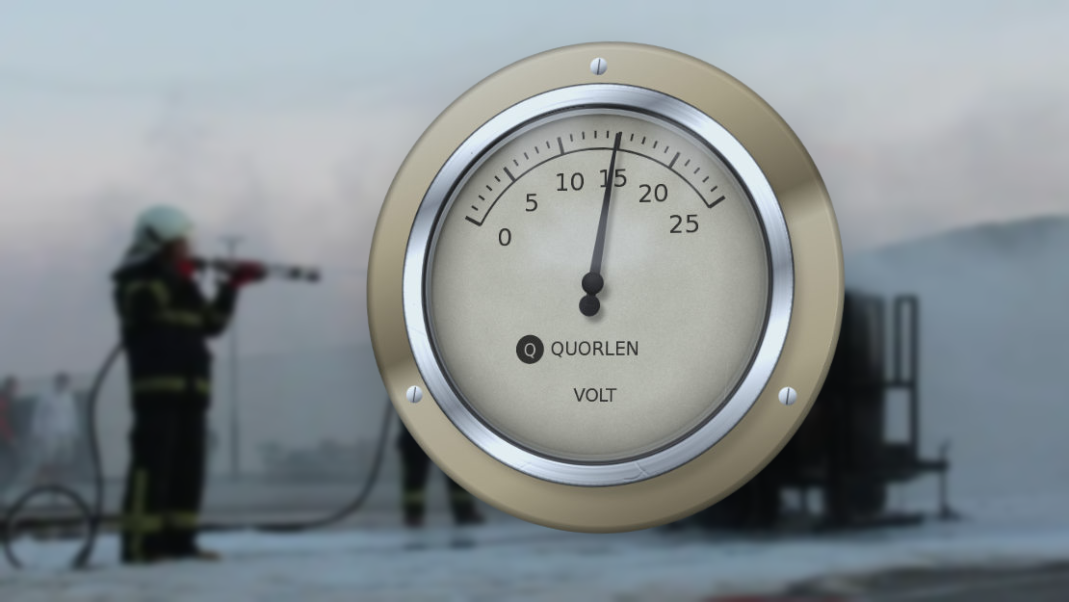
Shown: V 15
